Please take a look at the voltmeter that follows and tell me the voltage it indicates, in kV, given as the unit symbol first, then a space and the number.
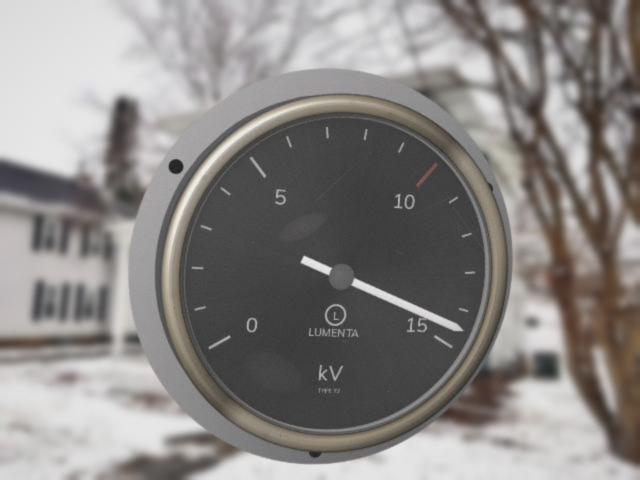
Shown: kV 14.5
